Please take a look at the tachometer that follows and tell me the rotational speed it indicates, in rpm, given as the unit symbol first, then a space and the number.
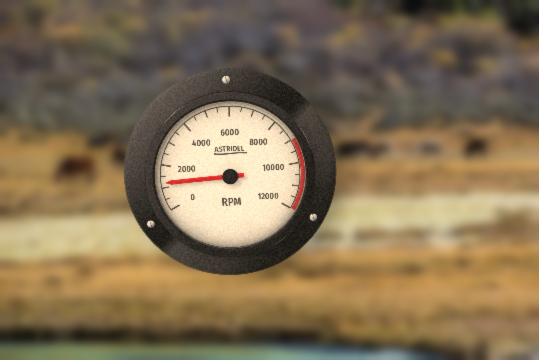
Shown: rpm 1250
